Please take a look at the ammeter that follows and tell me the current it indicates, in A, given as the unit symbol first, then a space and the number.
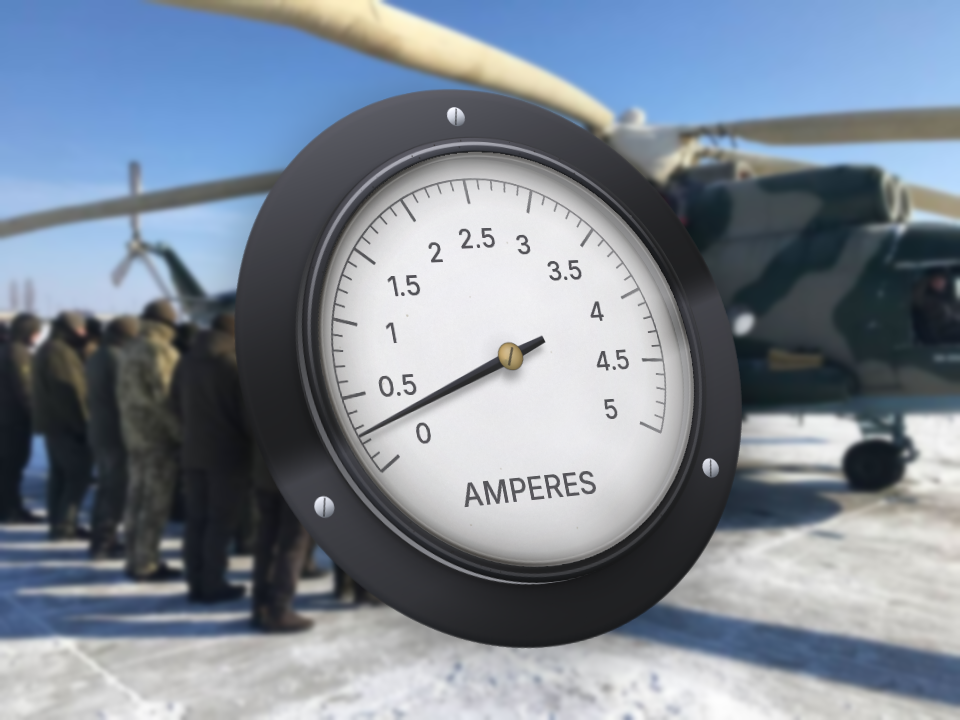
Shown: A 0.25
